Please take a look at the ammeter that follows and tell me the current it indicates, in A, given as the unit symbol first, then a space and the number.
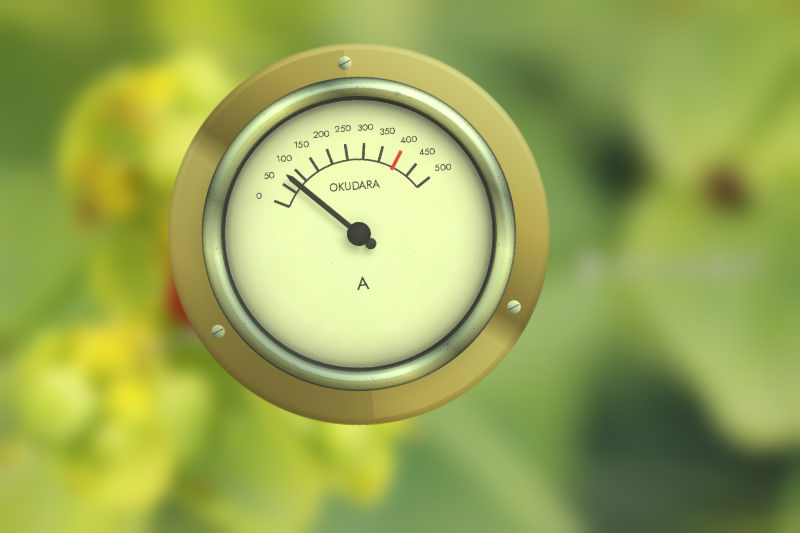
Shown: A 75
